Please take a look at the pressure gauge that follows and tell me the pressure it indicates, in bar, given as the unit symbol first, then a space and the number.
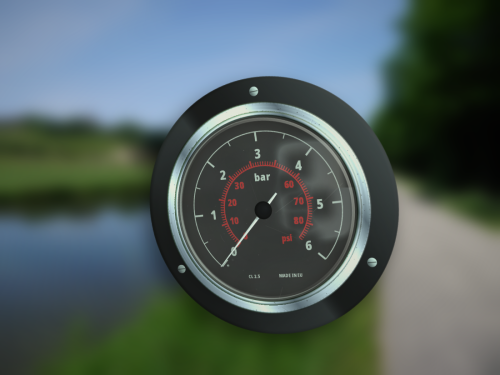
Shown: bar 0
